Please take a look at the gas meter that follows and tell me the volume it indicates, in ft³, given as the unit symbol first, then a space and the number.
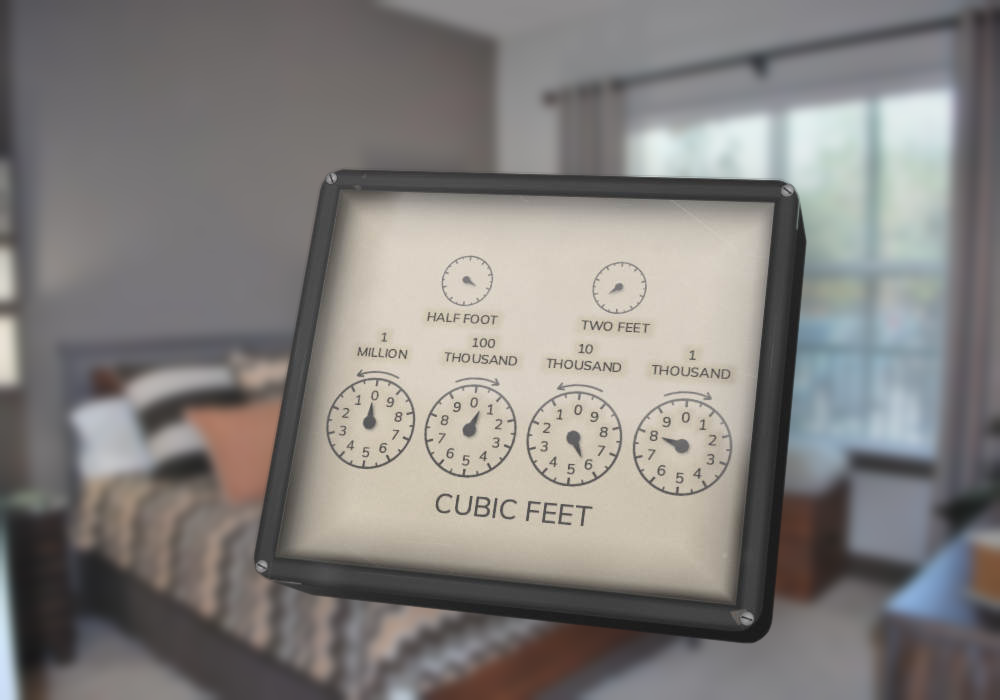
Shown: ft³ 5800
